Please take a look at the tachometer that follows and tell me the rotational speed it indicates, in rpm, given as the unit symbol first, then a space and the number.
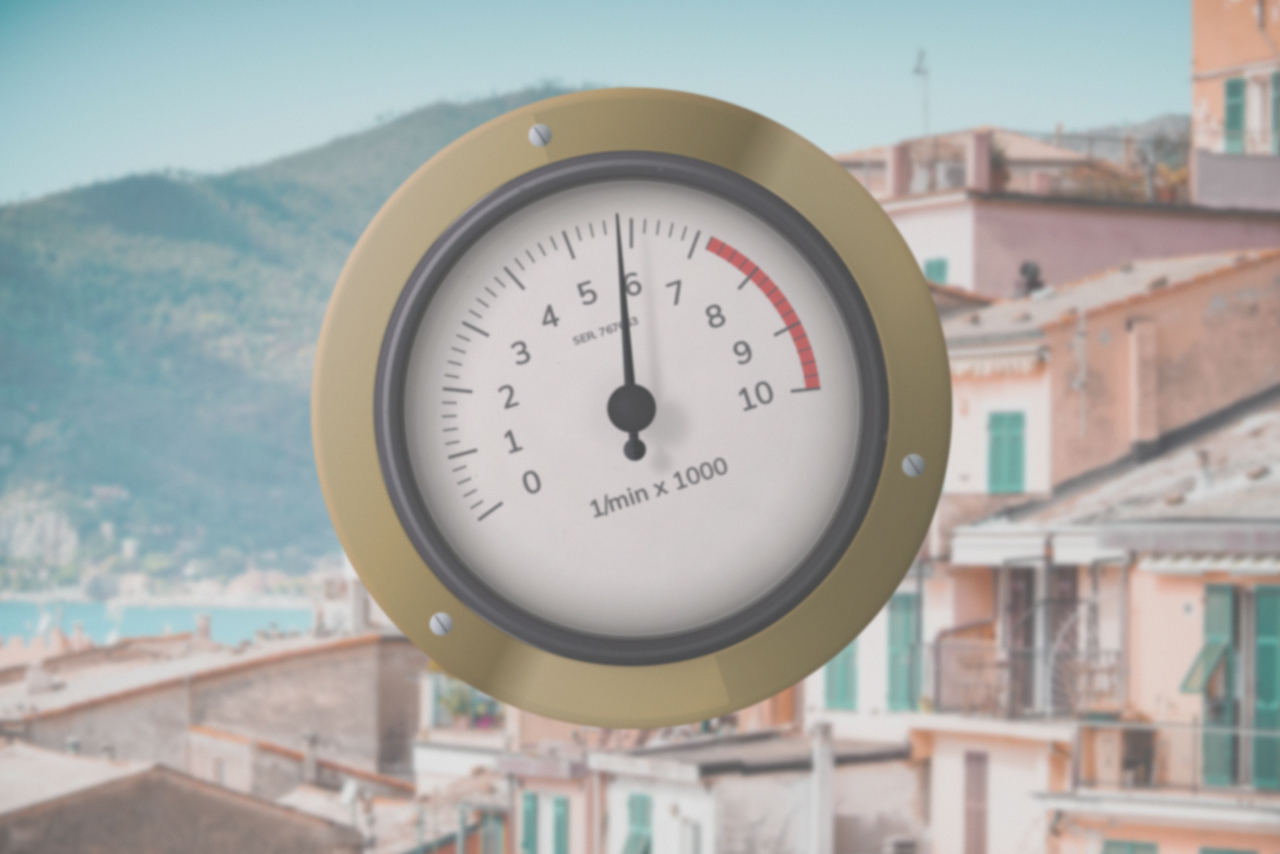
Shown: rpm 5800
